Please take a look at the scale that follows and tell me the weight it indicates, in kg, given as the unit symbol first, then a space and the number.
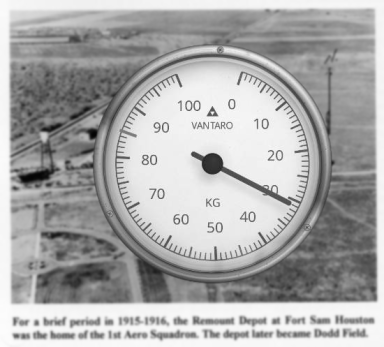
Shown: kg 31
